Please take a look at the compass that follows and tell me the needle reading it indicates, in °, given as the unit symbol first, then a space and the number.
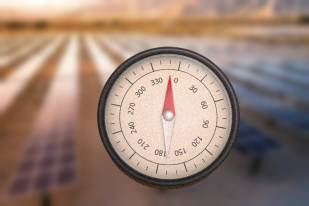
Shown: ° 350
